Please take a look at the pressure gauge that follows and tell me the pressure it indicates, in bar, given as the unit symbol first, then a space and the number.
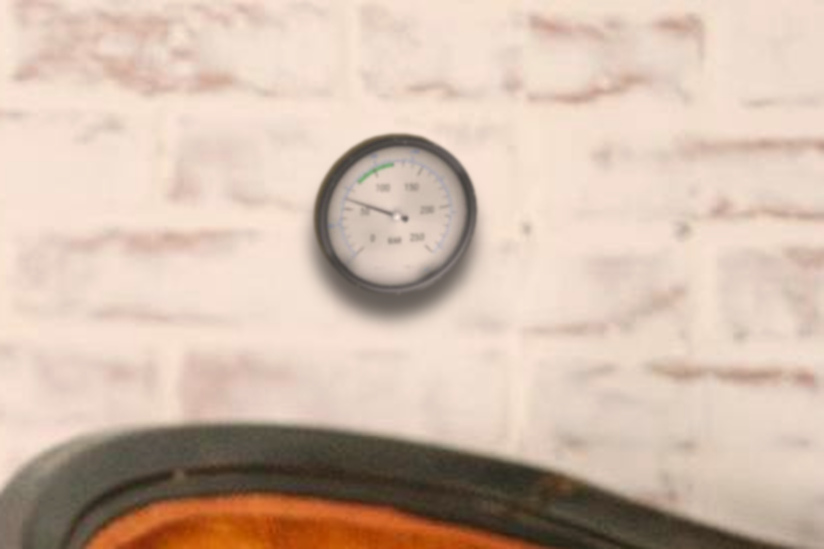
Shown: bar 60
